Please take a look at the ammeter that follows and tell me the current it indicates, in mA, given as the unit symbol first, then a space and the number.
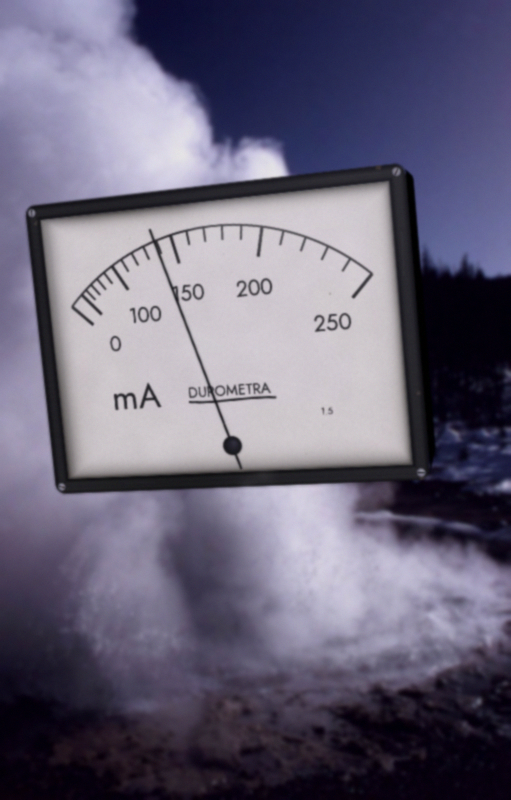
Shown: mA 140
